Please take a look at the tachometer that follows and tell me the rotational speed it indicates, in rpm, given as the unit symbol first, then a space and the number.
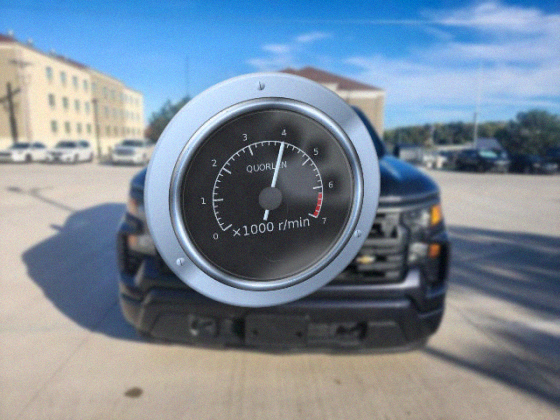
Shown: rpm 4000
